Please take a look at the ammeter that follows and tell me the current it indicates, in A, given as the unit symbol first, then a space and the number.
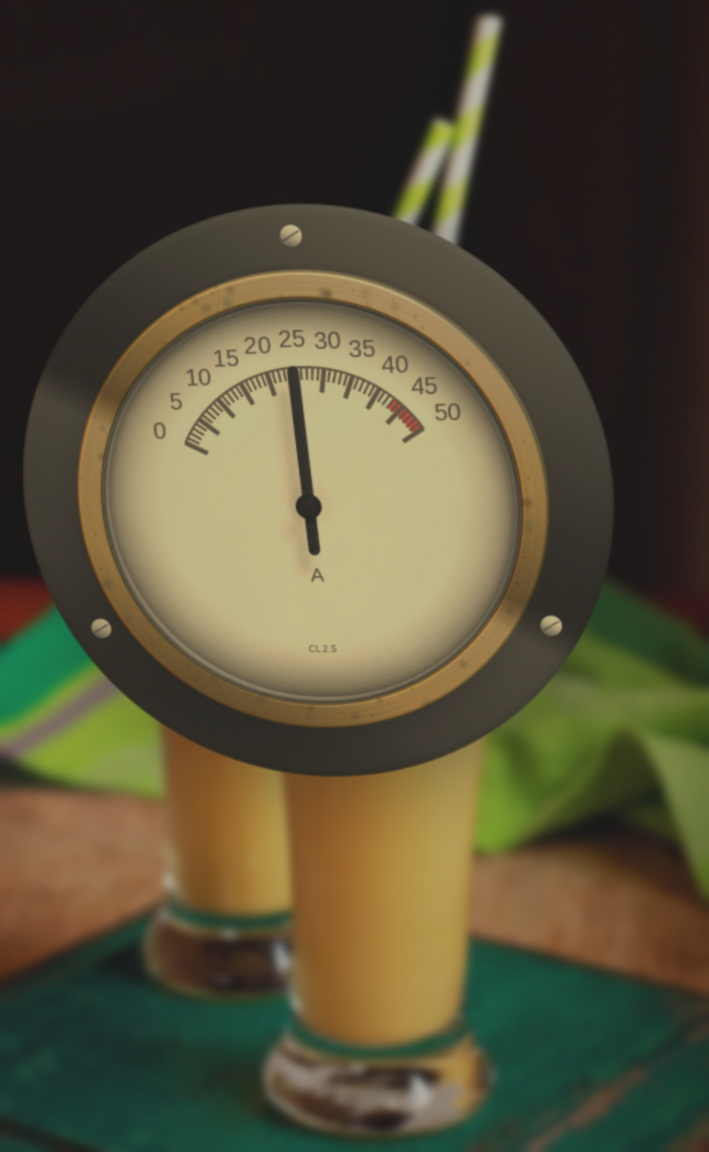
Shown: A 25
